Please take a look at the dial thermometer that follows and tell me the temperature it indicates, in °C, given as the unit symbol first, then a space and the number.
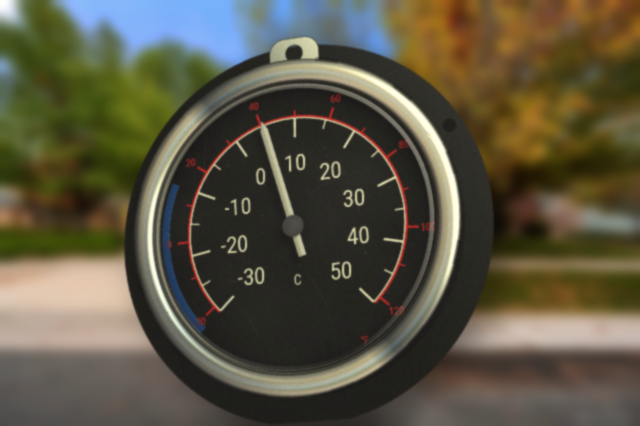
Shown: °C 5
